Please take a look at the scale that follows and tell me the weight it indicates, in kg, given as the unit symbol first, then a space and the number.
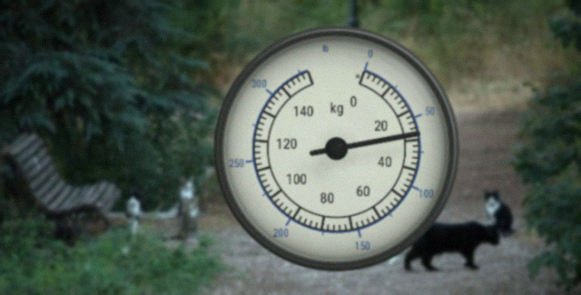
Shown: kg 28
